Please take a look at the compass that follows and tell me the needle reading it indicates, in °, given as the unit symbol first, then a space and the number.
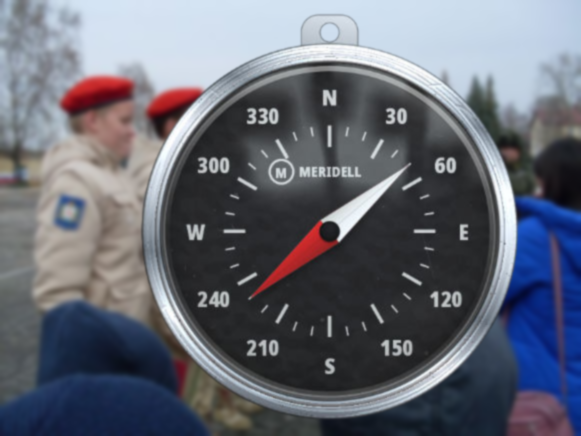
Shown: ° 230
